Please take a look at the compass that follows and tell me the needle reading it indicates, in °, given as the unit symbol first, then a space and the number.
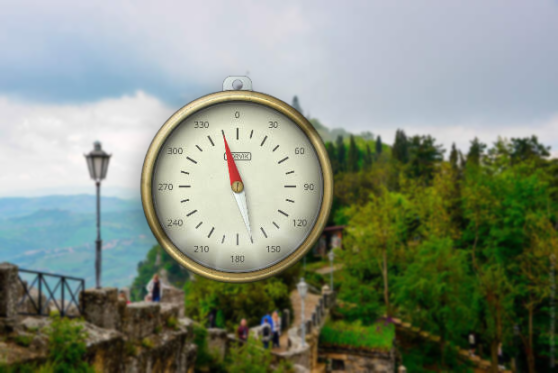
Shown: ° 345
